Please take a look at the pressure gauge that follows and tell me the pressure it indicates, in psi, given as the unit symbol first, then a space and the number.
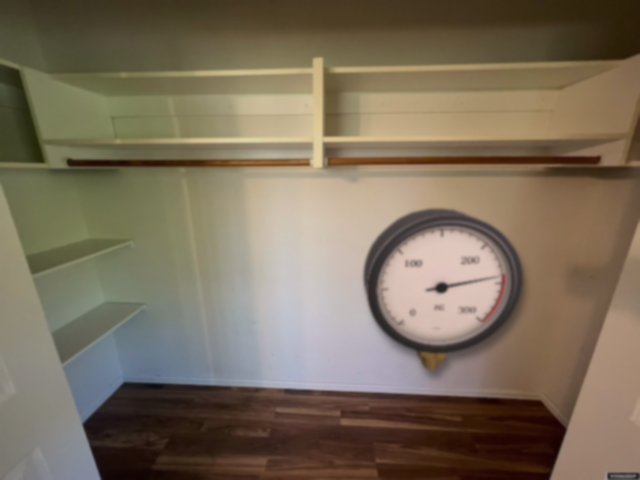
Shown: psi 240
